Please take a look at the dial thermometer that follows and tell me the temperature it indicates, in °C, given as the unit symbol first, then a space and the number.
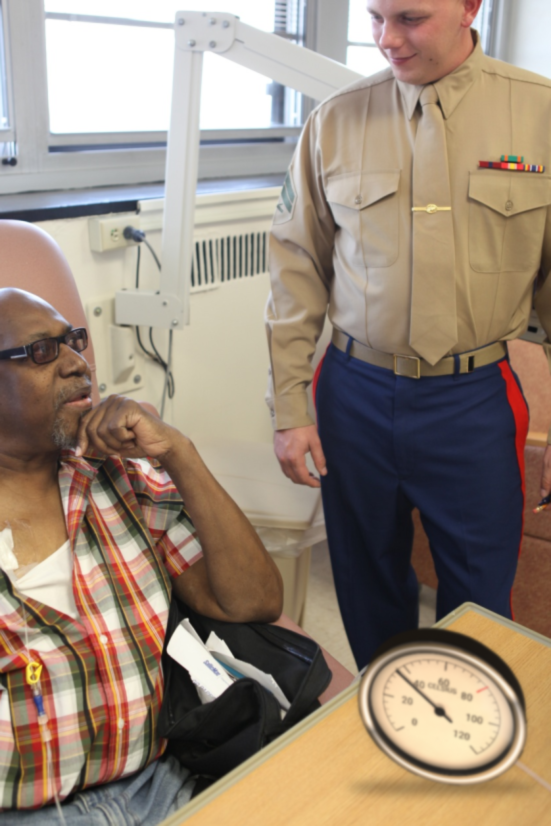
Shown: °C 36
